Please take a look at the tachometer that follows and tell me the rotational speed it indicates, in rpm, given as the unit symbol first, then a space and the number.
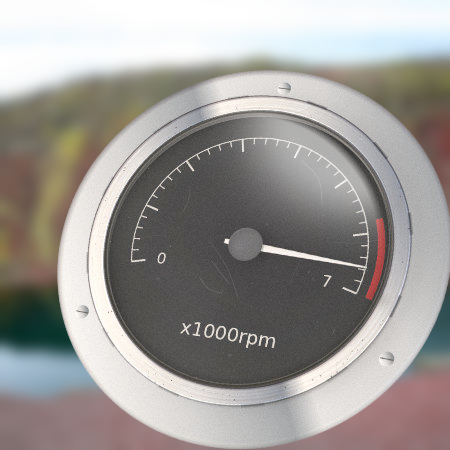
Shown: rpm 6600
